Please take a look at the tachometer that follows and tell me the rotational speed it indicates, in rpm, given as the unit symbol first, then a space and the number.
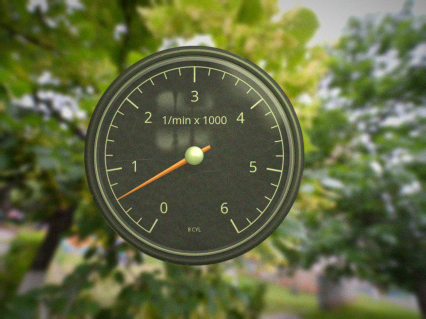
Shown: rpm 600
